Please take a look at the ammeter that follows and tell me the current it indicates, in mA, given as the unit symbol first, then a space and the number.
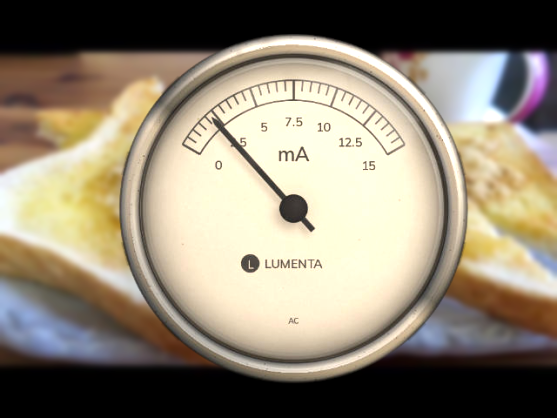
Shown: mA 2.25
